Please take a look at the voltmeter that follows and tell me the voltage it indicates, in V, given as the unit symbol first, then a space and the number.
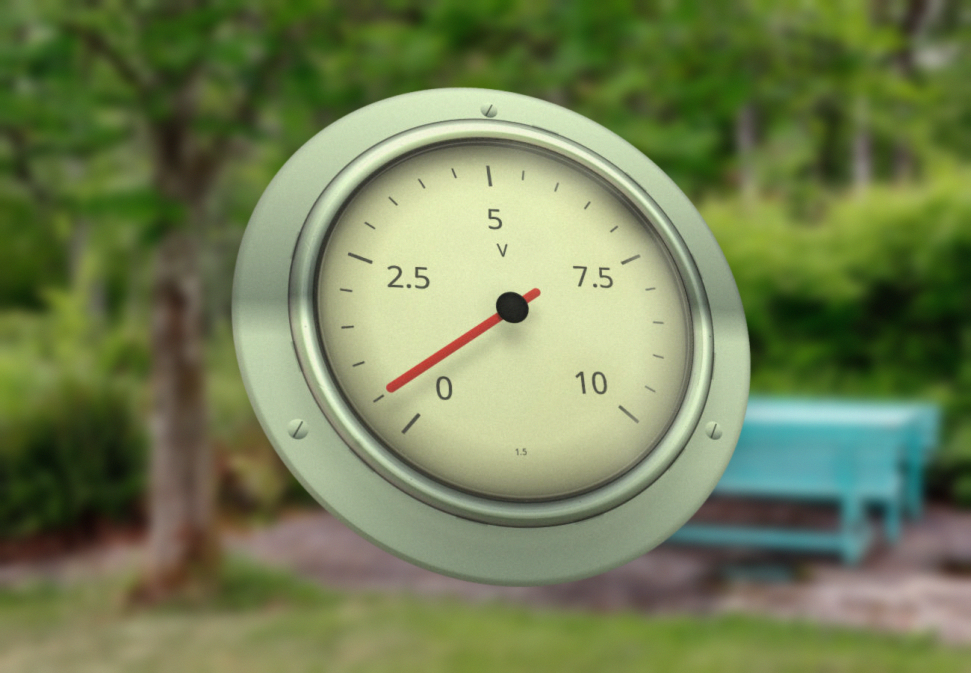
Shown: V 0.5
